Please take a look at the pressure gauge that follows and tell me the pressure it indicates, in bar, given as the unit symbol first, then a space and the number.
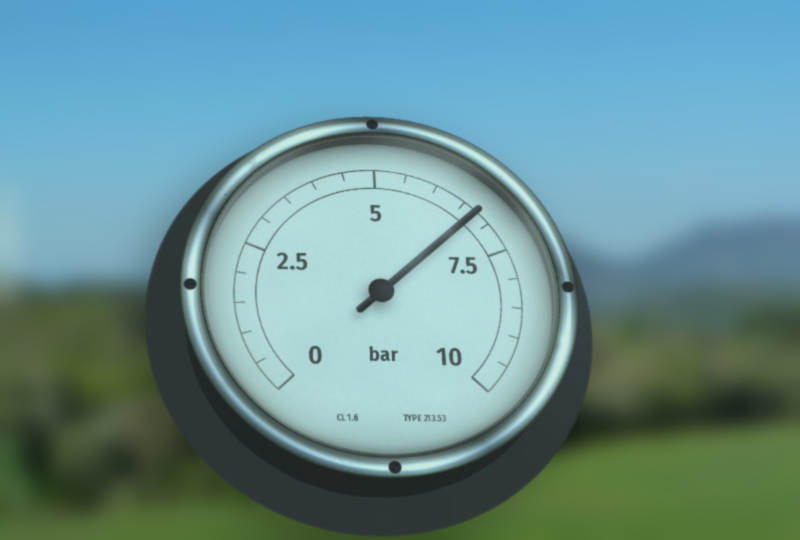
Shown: bar 6.75
